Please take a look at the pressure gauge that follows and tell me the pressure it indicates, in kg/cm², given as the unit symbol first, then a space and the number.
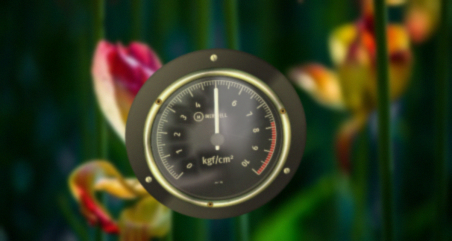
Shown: kg/cm² 5
